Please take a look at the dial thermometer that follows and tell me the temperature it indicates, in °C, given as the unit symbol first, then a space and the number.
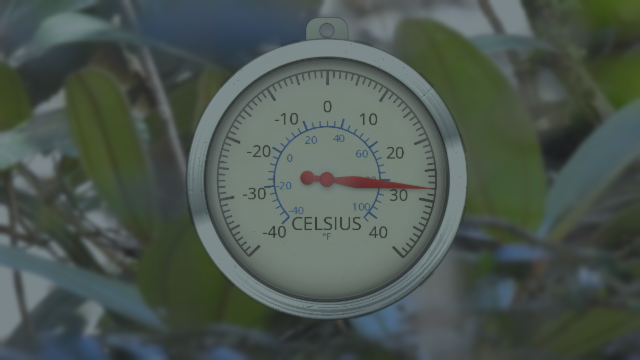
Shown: °C 28
